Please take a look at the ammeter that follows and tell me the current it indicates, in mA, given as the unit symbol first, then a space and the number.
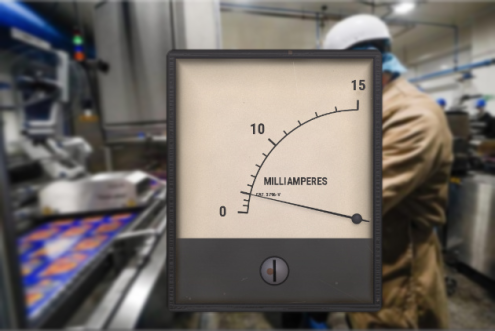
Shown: mA 5
